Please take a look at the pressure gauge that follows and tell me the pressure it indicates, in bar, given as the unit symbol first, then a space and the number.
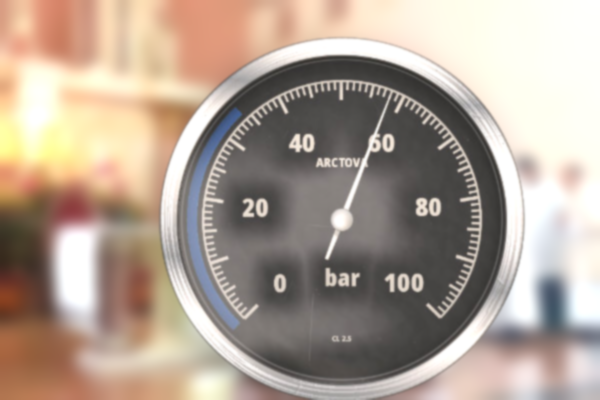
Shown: bar 58
